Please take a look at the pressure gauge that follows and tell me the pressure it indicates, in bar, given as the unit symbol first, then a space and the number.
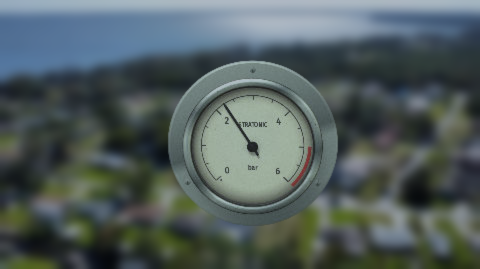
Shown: bar 2.25
